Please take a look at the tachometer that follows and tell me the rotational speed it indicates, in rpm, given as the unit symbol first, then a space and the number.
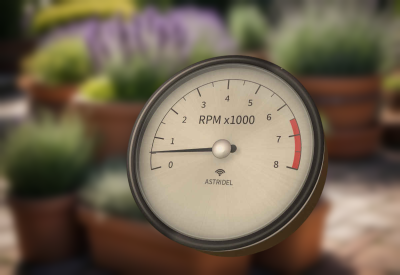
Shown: rpm 500
